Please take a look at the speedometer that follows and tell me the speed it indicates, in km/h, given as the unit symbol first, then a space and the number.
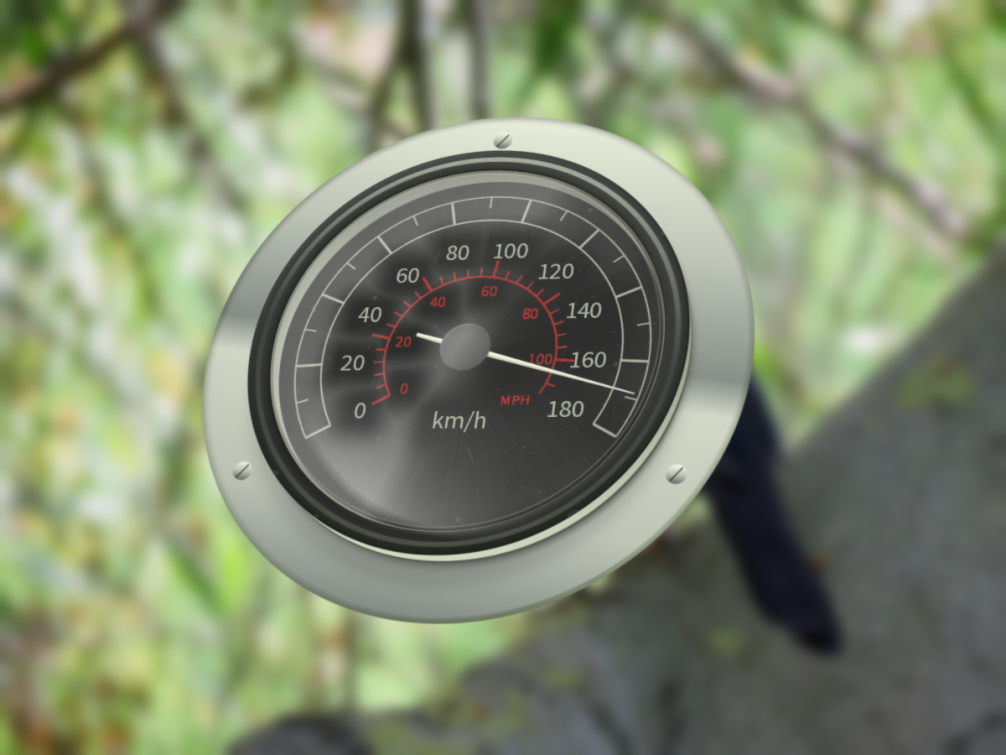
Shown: km/h 170
